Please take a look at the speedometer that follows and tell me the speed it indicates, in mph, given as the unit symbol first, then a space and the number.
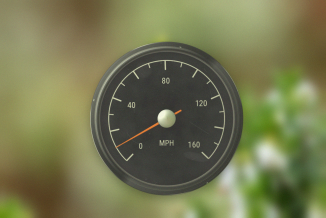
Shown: mph 10
